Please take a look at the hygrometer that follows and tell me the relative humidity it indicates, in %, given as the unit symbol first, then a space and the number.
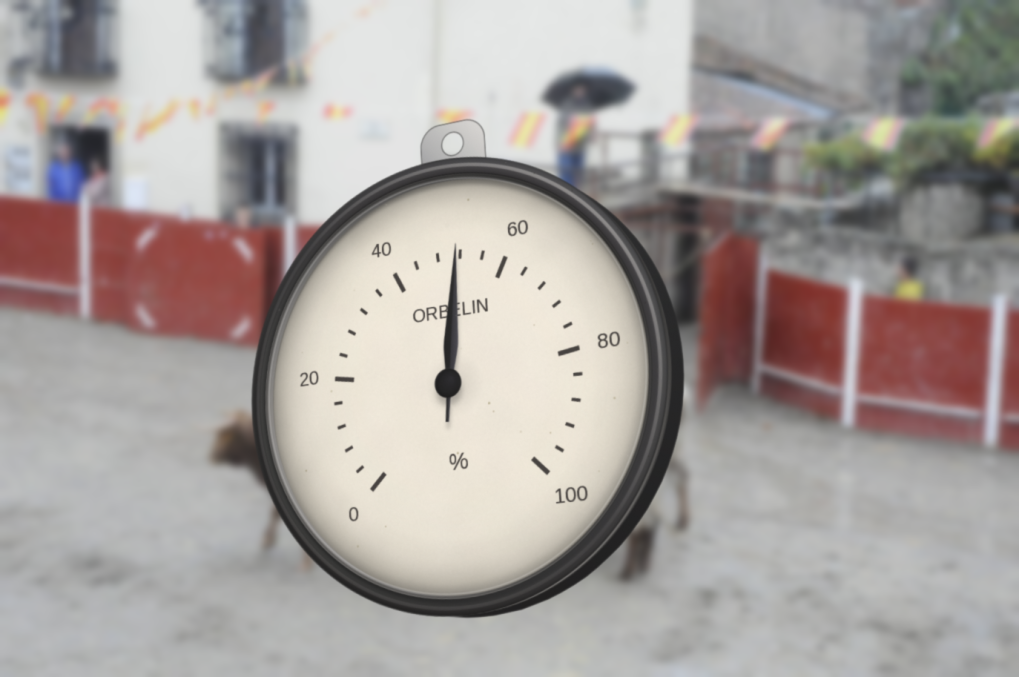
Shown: % 52
